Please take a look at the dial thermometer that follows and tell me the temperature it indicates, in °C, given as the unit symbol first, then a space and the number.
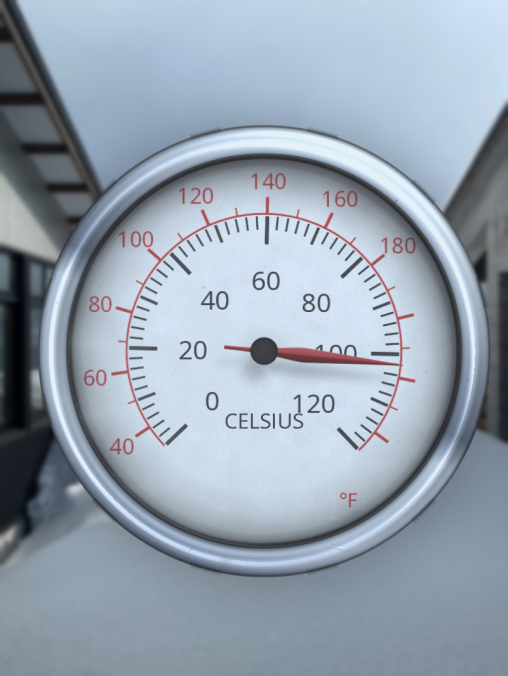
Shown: °C 102
